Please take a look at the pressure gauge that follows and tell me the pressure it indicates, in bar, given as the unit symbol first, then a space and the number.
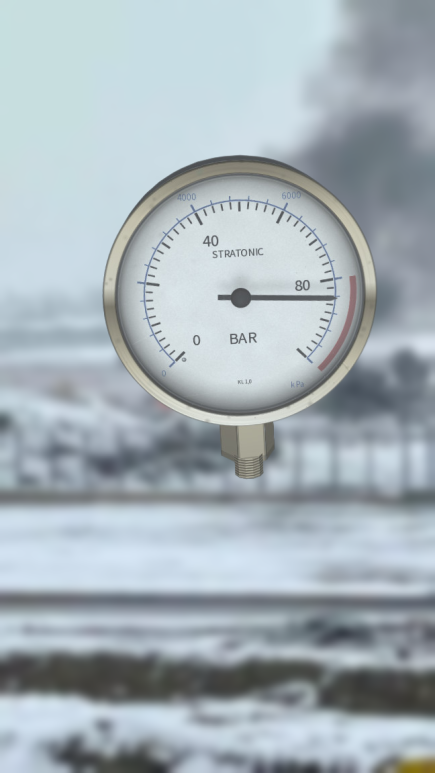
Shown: bar 84
